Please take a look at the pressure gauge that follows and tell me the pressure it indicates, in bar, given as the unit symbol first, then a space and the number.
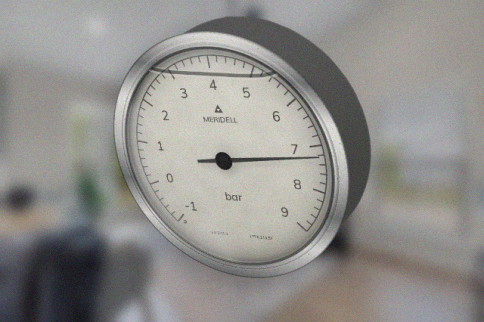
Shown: bar 7.2
